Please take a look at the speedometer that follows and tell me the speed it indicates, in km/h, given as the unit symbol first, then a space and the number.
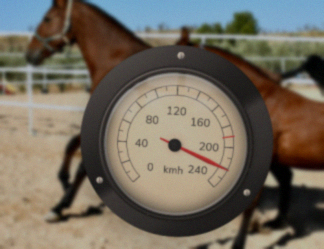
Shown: km/h 220
